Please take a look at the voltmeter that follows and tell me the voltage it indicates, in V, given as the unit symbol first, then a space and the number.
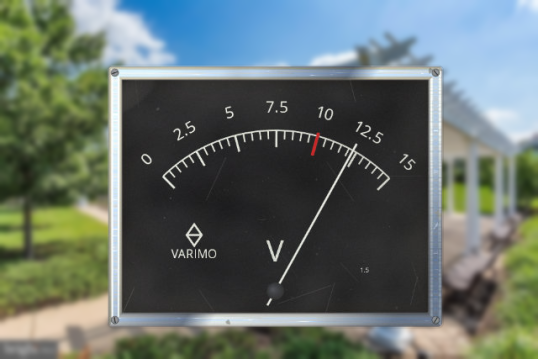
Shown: V 12.25
